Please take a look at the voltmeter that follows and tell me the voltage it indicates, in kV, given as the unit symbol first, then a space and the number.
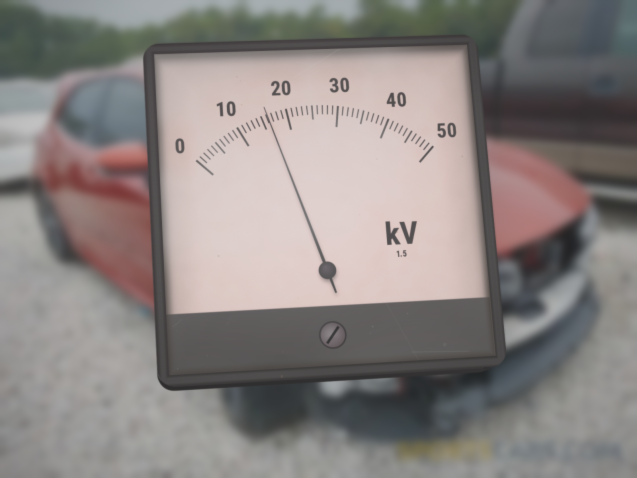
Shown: kV 16
